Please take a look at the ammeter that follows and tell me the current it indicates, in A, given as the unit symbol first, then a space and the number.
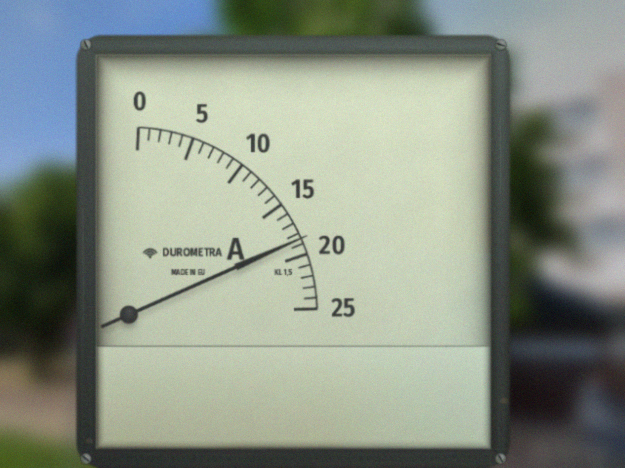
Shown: A 18.5
